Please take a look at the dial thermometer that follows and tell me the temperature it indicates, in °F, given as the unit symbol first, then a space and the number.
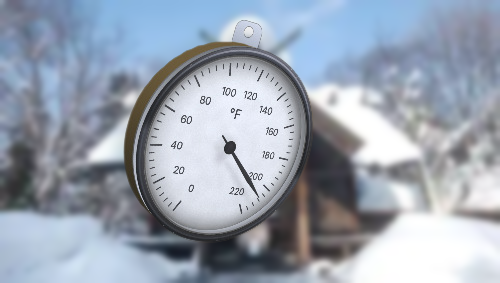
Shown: °F 208
